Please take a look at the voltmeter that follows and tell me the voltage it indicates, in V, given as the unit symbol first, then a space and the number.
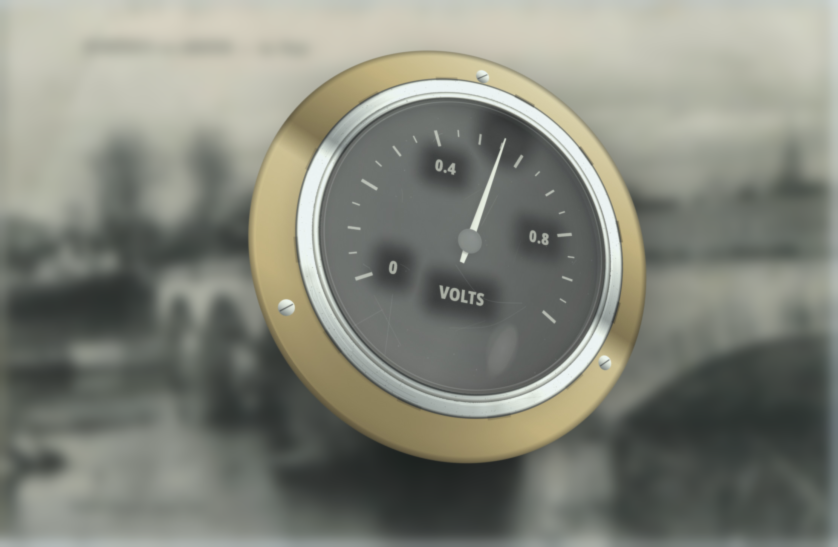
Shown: V 0.55
